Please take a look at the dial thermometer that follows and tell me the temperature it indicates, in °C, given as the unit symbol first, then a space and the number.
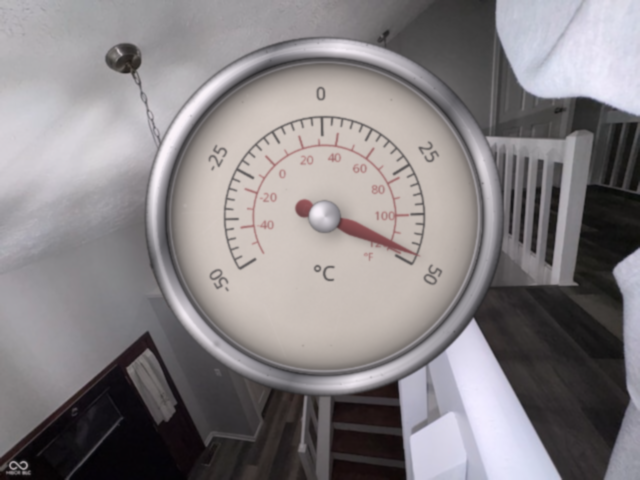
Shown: °C 47.5
